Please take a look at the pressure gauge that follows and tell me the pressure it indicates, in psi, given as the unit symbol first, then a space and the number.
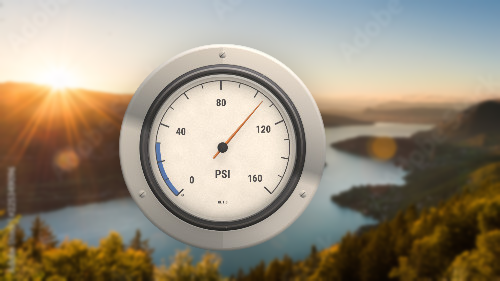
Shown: psi 105
